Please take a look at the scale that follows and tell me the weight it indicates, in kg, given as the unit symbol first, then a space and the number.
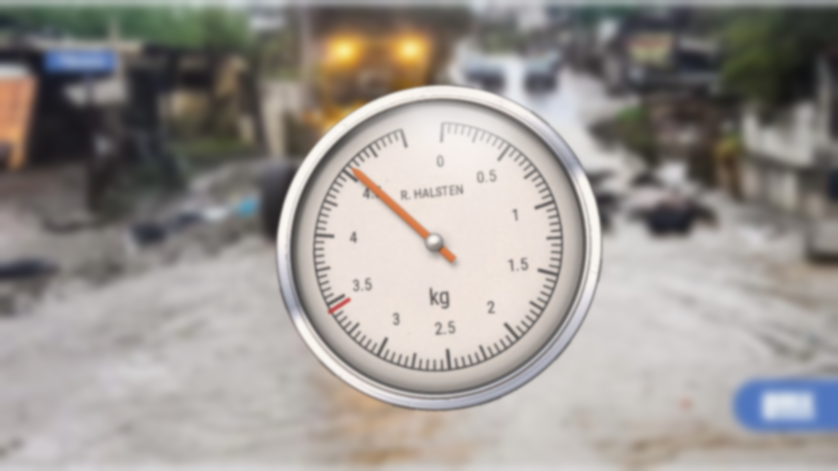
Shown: kg 4.55
